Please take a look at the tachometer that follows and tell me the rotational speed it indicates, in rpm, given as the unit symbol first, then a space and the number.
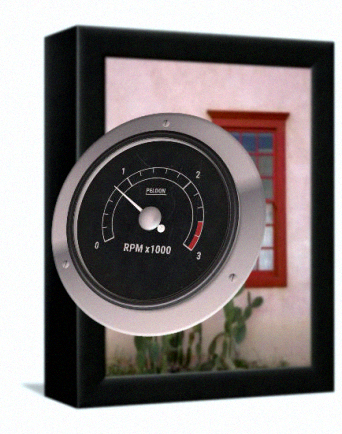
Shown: rpm 800
